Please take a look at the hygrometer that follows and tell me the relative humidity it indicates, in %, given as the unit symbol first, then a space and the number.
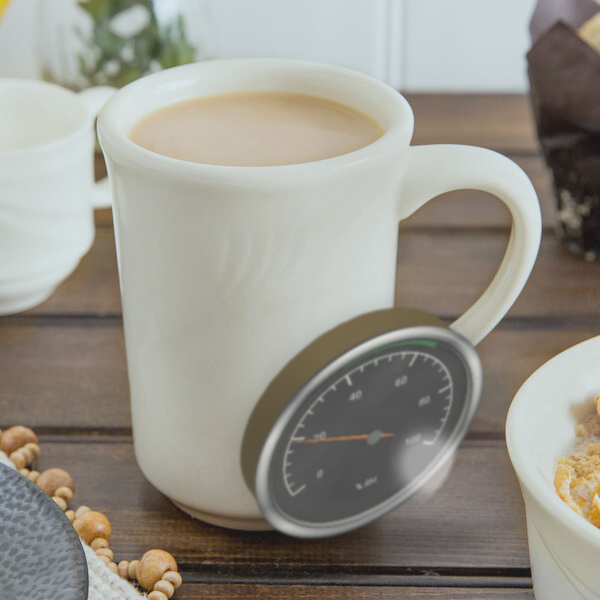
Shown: % 20
